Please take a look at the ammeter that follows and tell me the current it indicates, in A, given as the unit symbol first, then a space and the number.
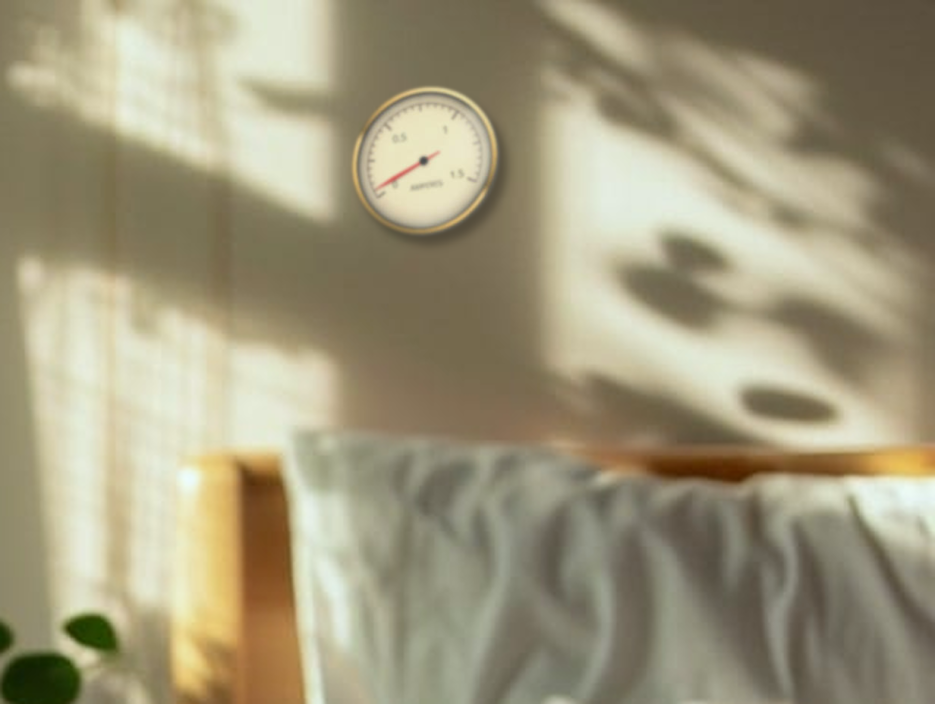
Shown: A 0.05
